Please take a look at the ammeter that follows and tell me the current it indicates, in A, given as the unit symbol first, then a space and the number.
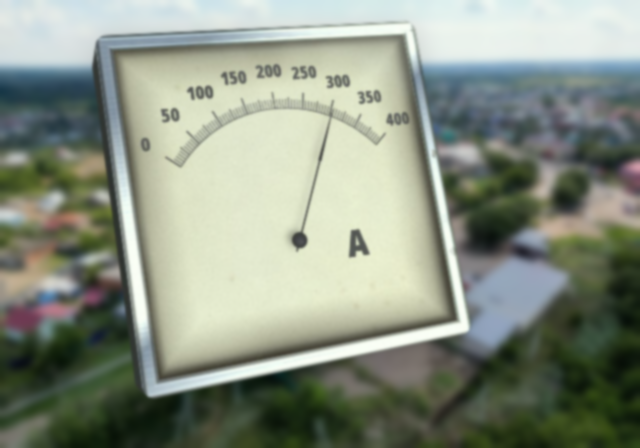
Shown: A 300
